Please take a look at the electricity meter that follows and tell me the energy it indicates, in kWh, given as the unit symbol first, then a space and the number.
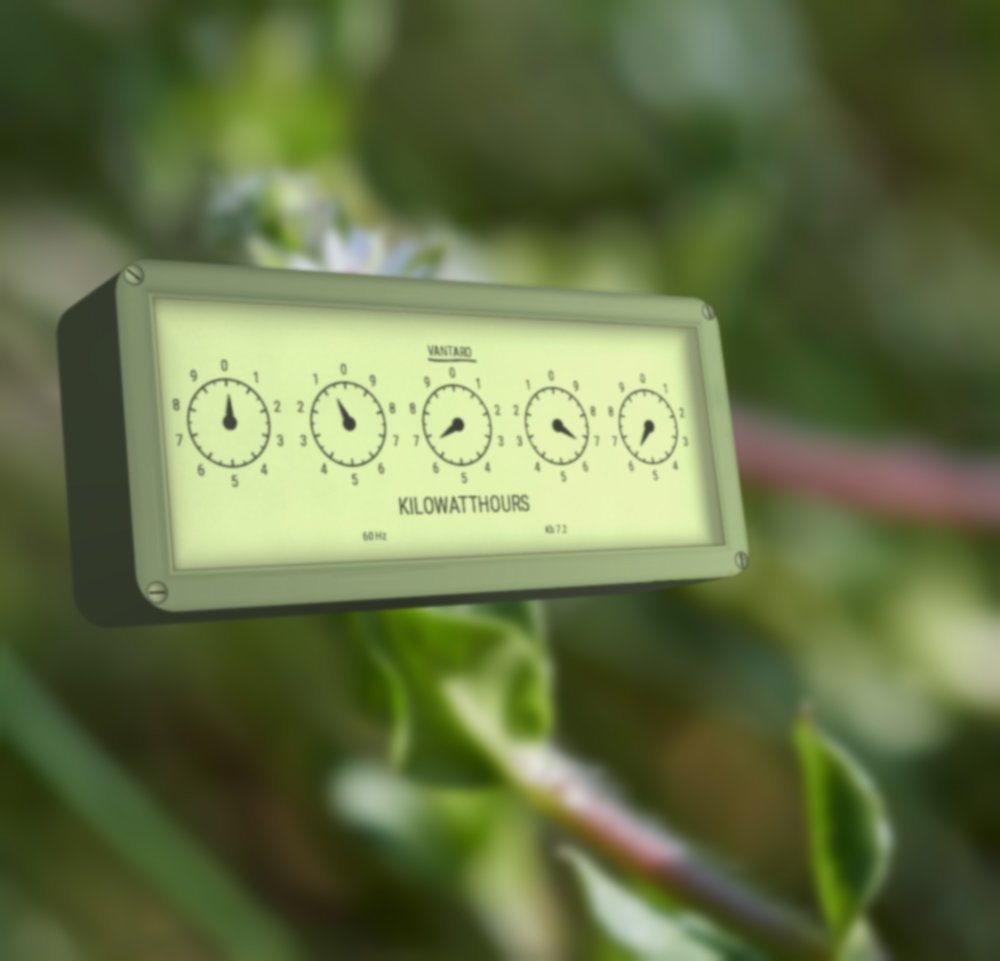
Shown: kWh 666
